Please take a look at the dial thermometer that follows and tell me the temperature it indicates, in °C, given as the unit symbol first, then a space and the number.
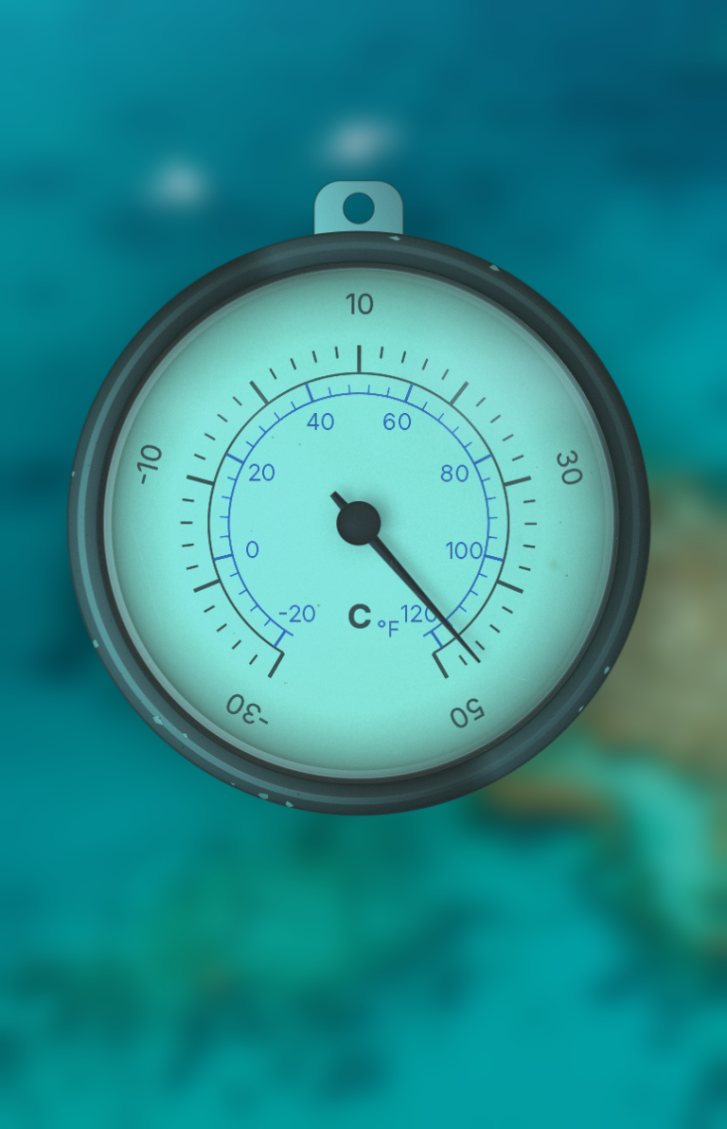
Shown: °C 47
